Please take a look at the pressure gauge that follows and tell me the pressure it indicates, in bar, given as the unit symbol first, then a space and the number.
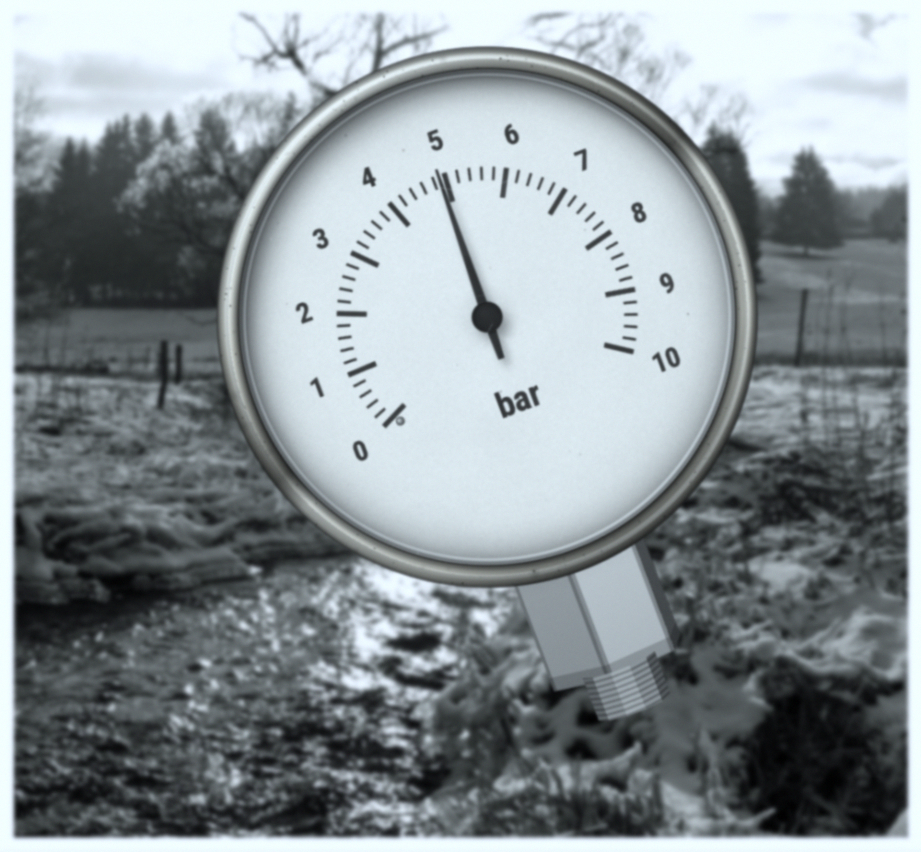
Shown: bar 4.9
